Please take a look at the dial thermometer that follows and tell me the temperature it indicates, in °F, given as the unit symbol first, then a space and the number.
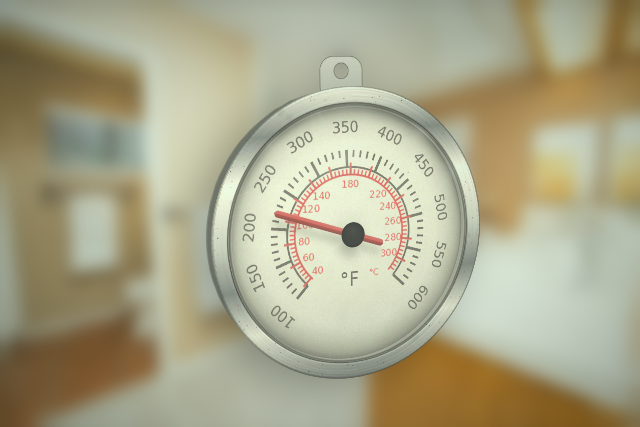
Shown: °F 220
